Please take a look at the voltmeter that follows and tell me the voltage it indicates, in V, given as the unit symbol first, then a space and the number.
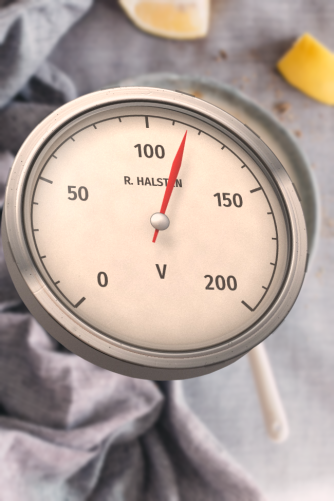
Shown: V 115
